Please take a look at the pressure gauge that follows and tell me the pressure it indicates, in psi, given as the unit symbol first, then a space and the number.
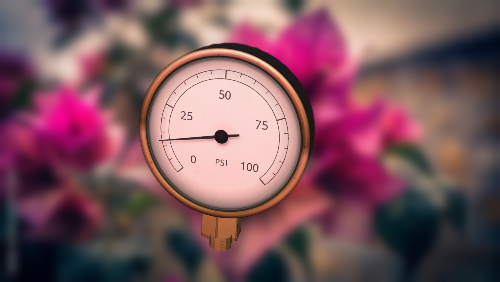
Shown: psi 12.5
